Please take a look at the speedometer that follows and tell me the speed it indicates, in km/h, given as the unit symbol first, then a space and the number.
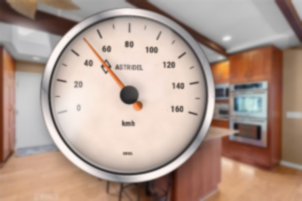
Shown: km/h 50
